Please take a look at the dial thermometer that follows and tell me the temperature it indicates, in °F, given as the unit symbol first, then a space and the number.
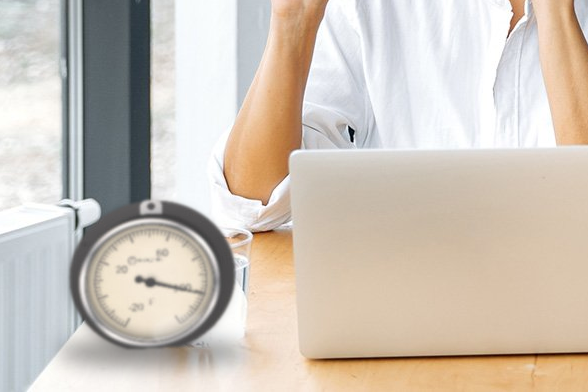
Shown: °F 100
